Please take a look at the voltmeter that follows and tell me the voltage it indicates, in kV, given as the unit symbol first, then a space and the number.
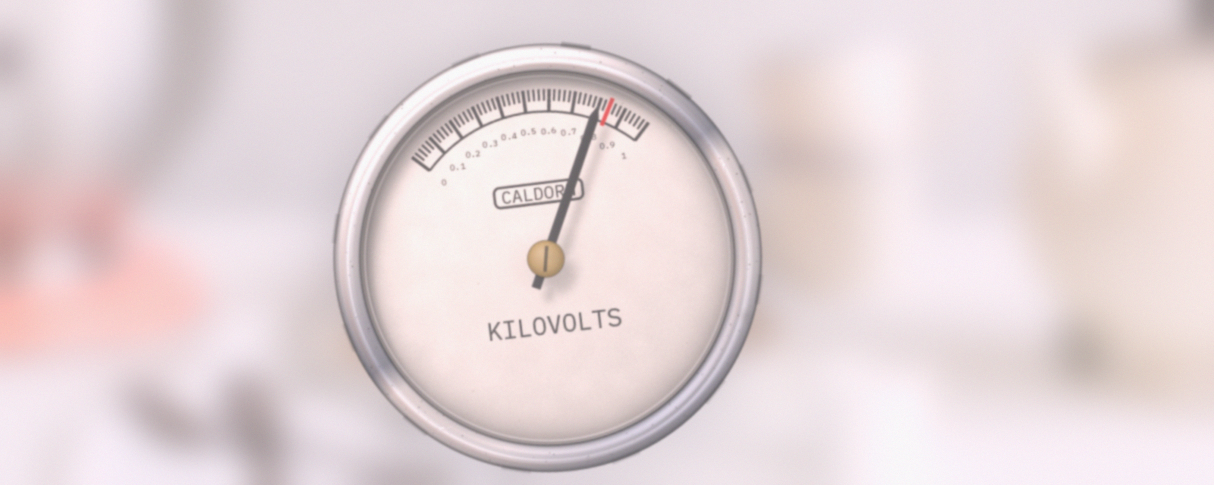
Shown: kV 0.8
